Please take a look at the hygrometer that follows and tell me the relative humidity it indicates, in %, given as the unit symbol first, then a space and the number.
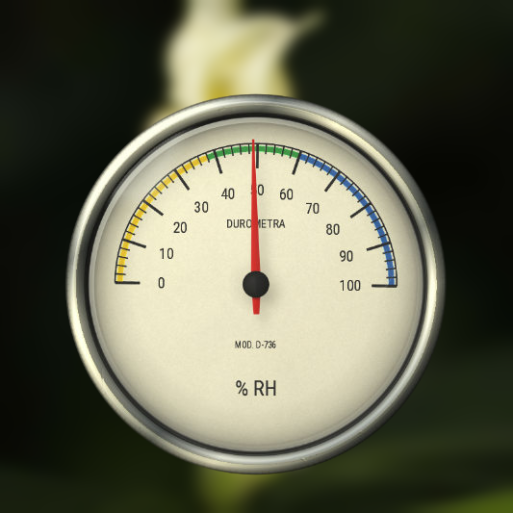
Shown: % 49
